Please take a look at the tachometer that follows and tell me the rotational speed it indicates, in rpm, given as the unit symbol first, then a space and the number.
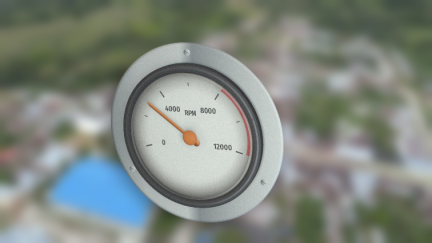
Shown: rpm 3000
